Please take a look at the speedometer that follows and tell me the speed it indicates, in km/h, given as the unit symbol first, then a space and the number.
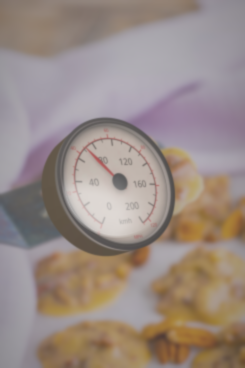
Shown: km/h 70
